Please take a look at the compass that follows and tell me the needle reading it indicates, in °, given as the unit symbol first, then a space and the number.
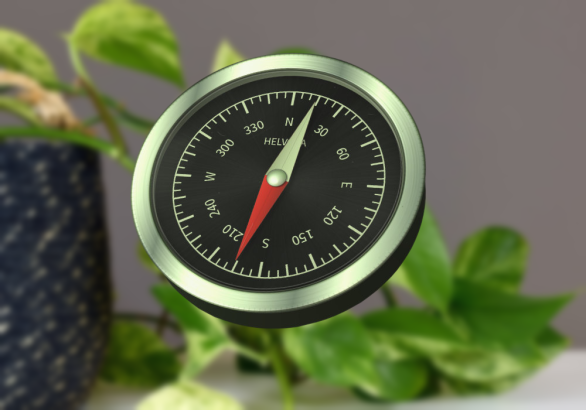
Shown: ° 195
